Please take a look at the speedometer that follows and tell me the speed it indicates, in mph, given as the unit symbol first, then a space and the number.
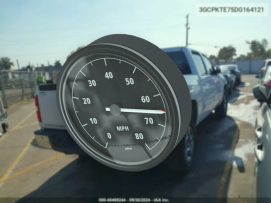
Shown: mph 65
